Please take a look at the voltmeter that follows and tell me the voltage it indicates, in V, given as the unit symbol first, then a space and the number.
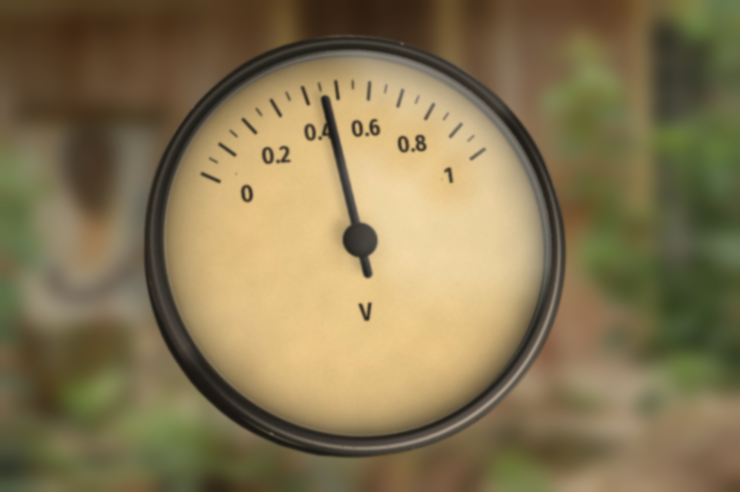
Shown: V 0.45
